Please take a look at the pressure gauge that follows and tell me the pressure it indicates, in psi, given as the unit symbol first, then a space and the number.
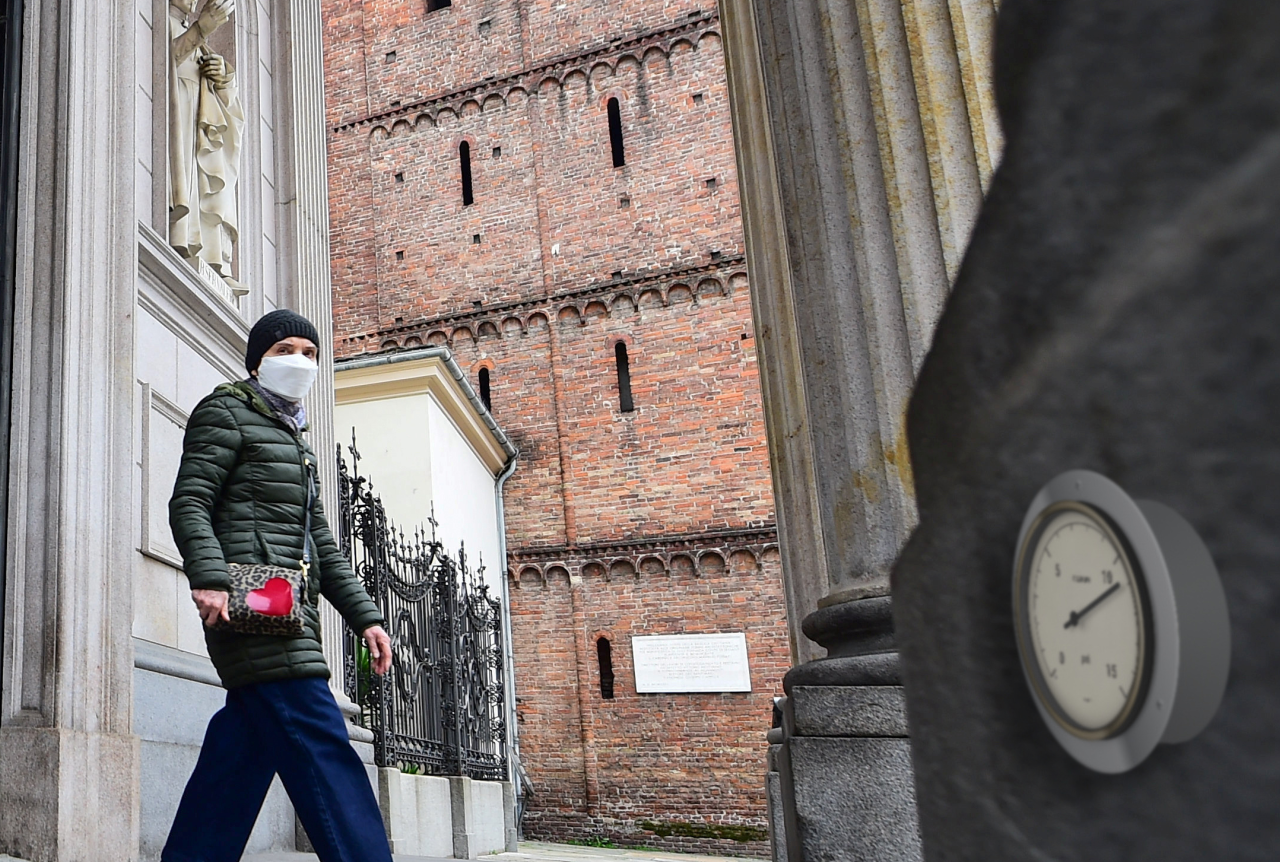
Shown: psi 11
